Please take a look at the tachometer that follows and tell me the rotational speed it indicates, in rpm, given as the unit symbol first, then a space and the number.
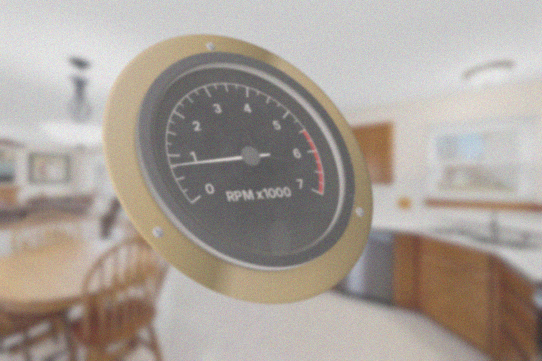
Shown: rpm 750
